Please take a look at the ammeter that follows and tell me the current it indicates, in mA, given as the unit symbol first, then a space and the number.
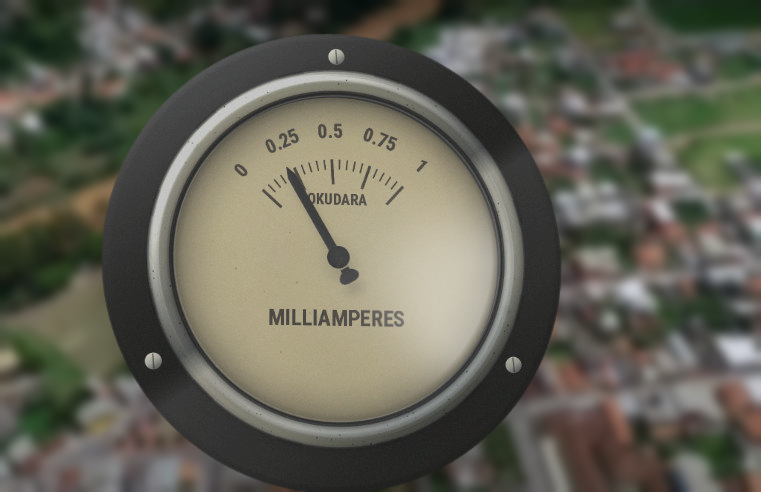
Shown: mA 0.2
